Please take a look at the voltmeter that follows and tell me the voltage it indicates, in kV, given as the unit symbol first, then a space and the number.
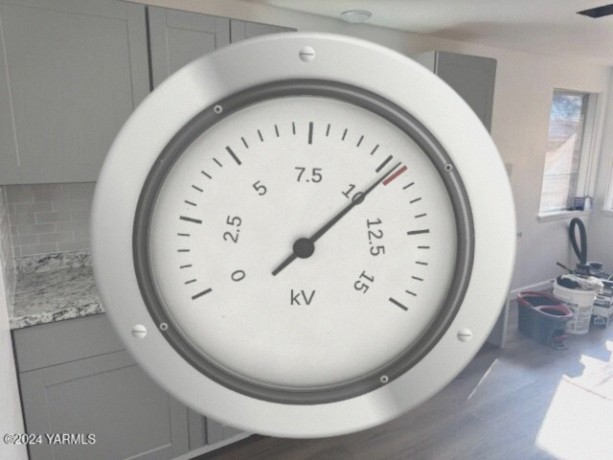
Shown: kV 10.25
